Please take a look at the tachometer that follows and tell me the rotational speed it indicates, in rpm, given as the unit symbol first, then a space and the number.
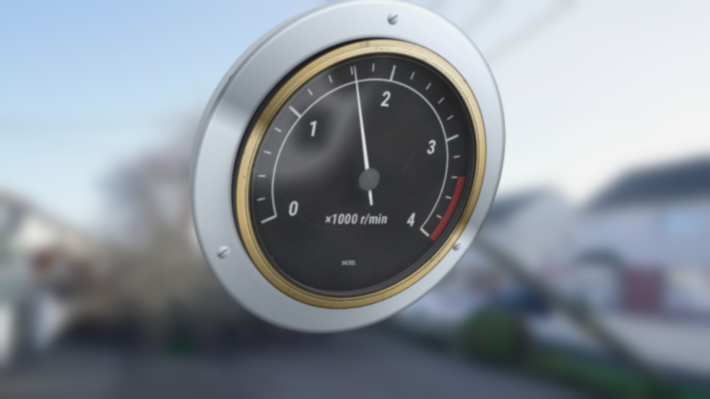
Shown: rpm 1600
